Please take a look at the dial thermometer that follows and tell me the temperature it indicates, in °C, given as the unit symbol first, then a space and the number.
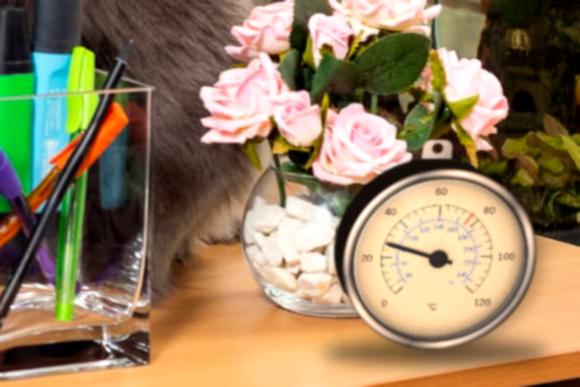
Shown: °C 28
